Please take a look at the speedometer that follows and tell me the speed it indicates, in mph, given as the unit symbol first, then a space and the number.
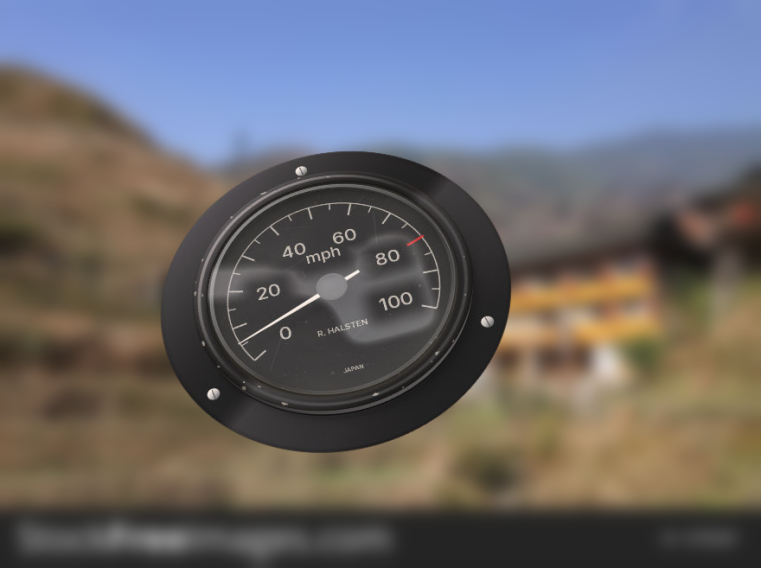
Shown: mph 5
